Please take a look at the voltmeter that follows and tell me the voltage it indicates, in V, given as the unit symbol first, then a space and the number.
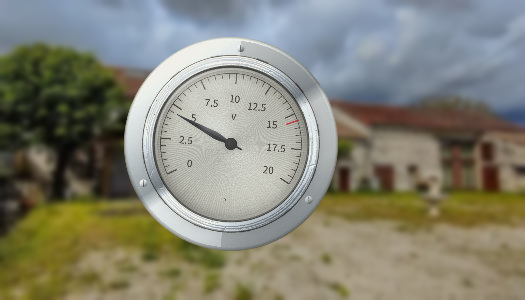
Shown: V 4.5
